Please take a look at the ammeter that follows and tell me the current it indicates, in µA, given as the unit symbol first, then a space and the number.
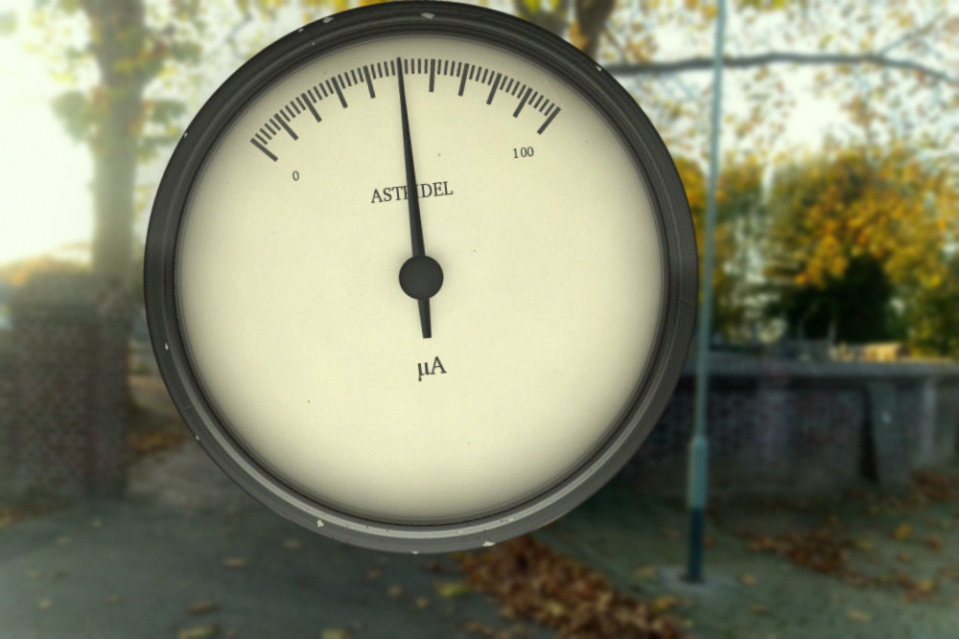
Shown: µA 50
